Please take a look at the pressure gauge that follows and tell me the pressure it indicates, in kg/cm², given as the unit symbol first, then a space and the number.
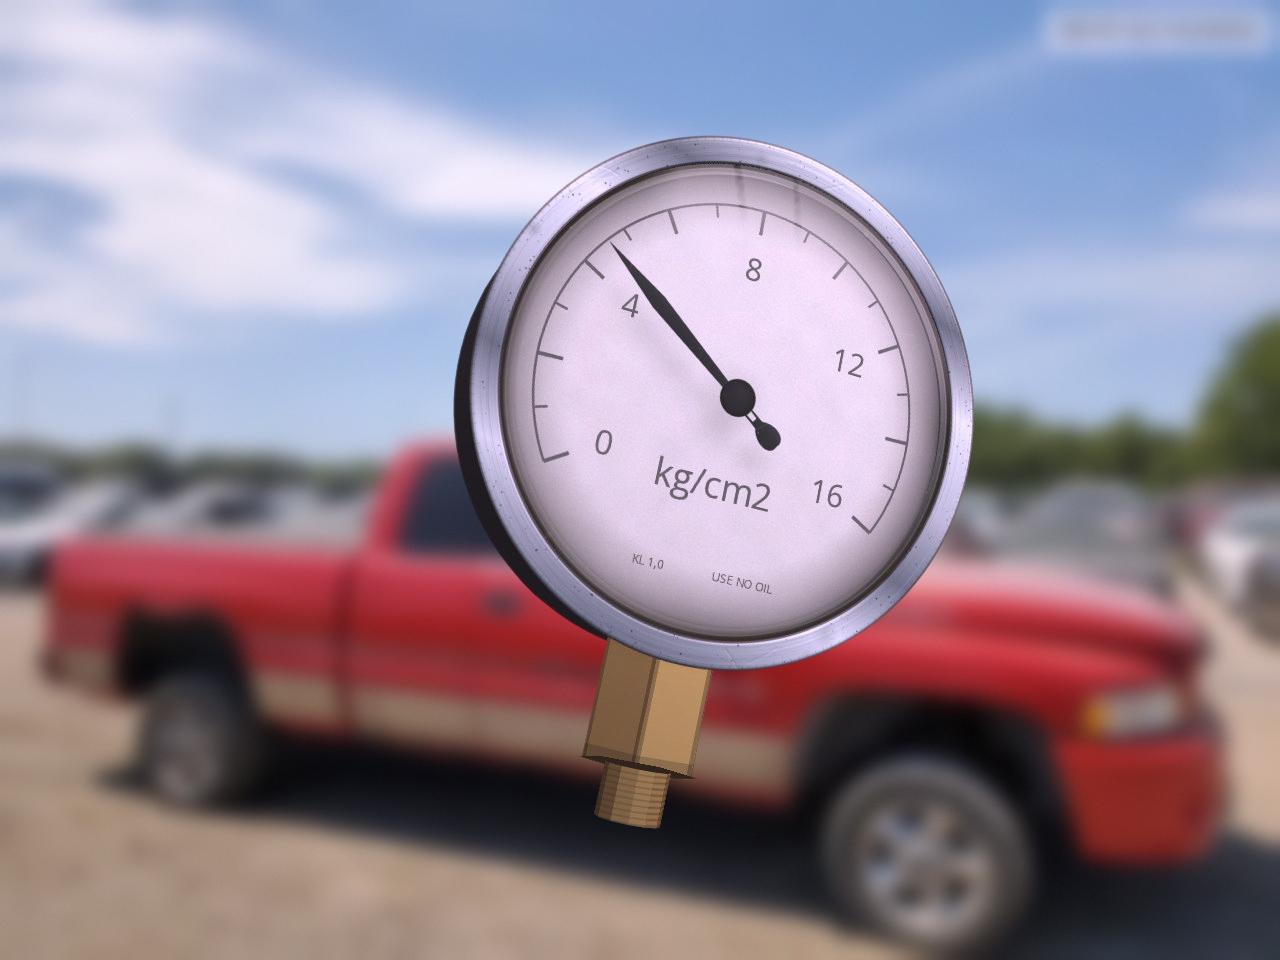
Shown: kg/cm² 4.5
